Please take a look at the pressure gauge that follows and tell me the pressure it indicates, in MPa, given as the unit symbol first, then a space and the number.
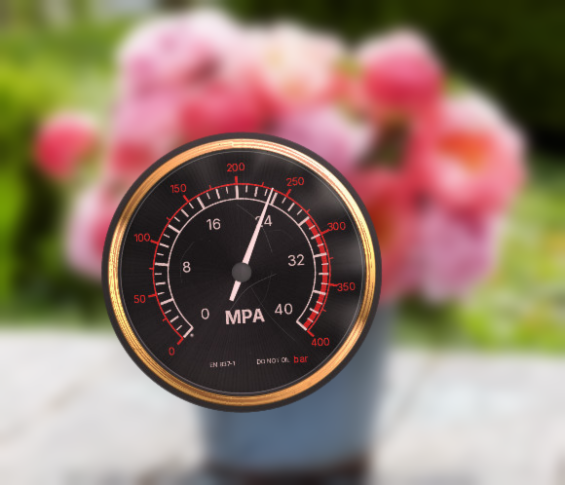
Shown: MPa 23.5
